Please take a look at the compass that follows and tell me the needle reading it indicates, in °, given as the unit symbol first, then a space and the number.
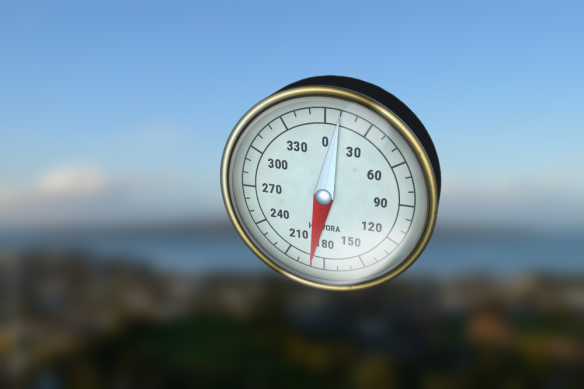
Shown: ° 190
